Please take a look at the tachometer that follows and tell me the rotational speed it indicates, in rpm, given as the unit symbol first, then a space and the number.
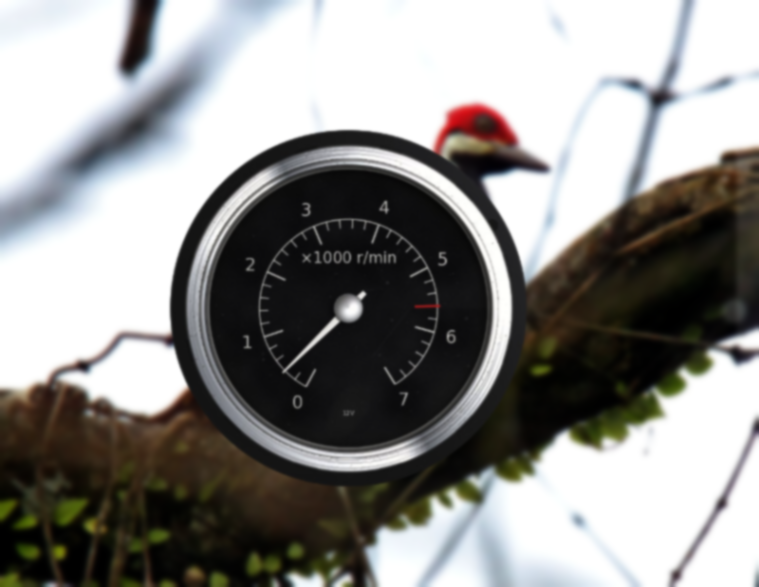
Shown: rpm 400
